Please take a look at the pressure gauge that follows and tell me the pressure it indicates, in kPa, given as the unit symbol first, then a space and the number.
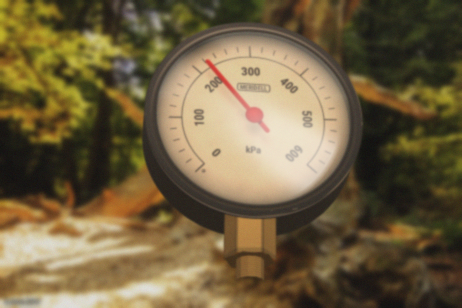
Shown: kPa 220
